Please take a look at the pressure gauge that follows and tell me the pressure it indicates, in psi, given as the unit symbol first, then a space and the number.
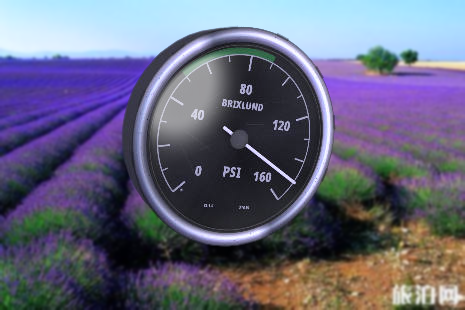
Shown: psi 150
